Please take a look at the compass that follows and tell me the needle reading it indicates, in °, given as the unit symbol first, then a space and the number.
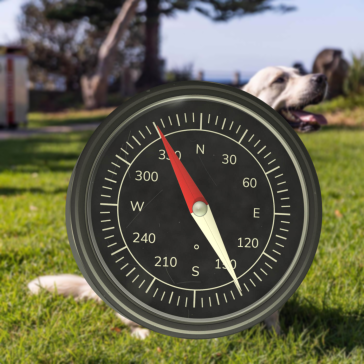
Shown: ° 330
